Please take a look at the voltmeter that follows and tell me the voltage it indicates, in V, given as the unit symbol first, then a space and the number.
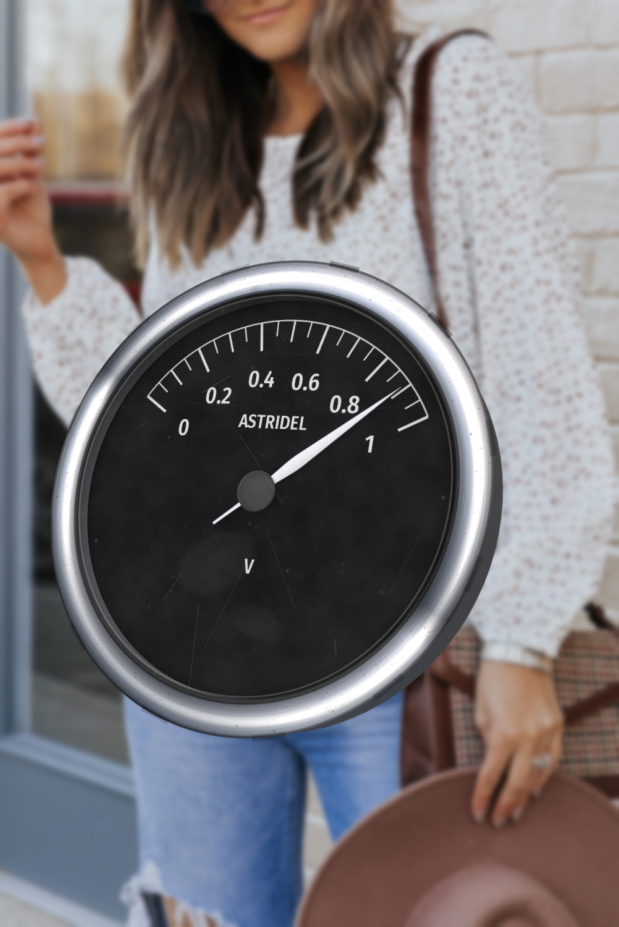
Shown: V 0.9
